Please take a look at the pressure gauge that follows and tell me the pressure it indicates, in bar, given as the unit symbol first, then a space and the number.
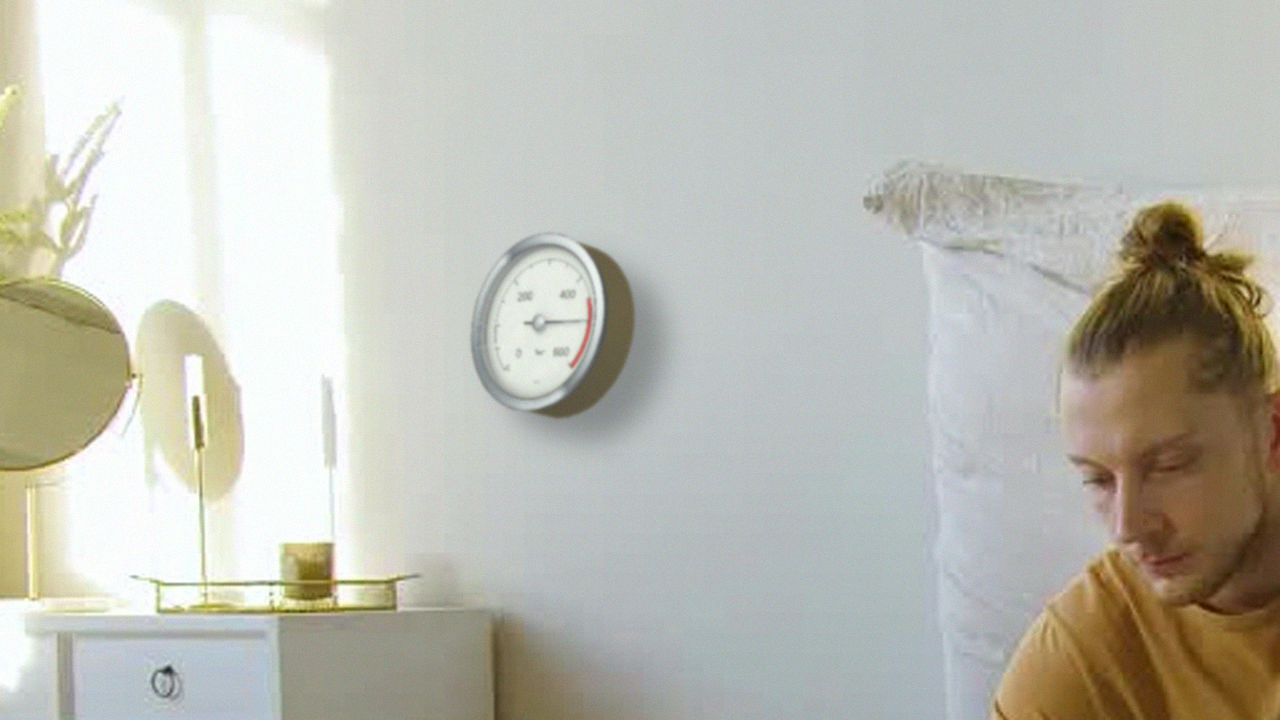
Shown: bar 500
